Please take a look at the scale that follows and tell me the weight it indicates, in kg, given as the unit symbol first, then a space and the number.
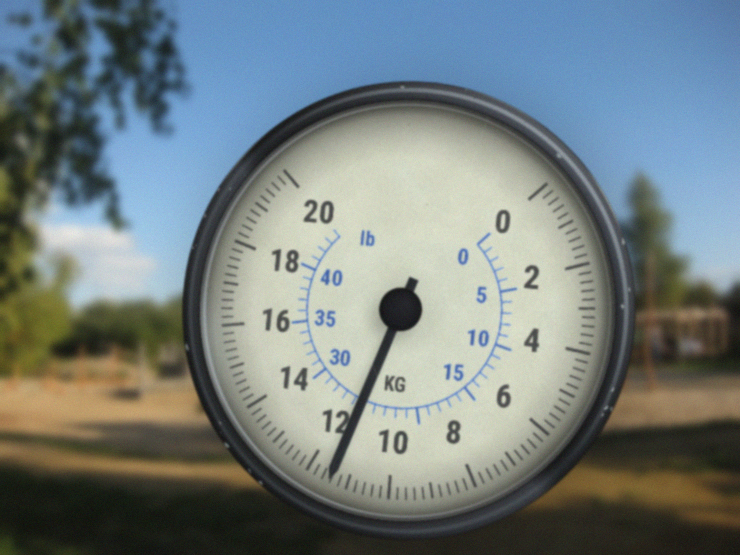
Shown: kg 11.4
